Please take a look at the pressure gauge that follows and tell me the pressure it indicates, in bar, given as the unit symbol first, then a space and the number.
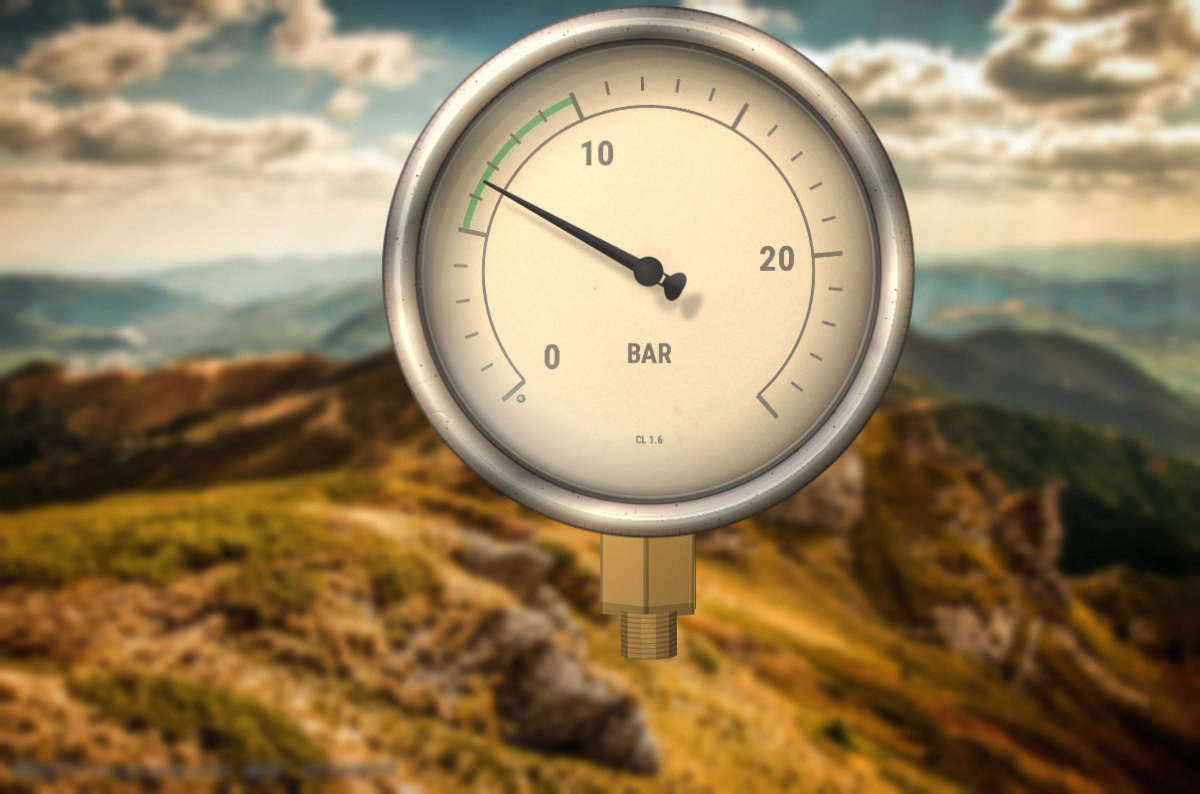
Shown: bar 6.5
